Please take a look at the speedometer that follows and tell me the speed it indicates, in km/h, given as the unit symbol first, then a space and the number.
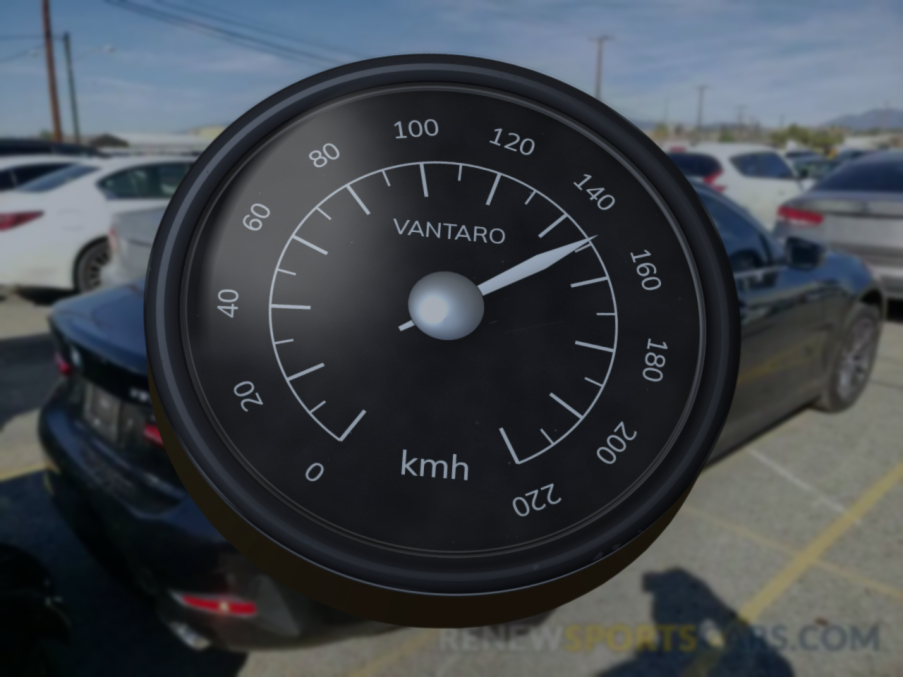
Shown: km/h 150
